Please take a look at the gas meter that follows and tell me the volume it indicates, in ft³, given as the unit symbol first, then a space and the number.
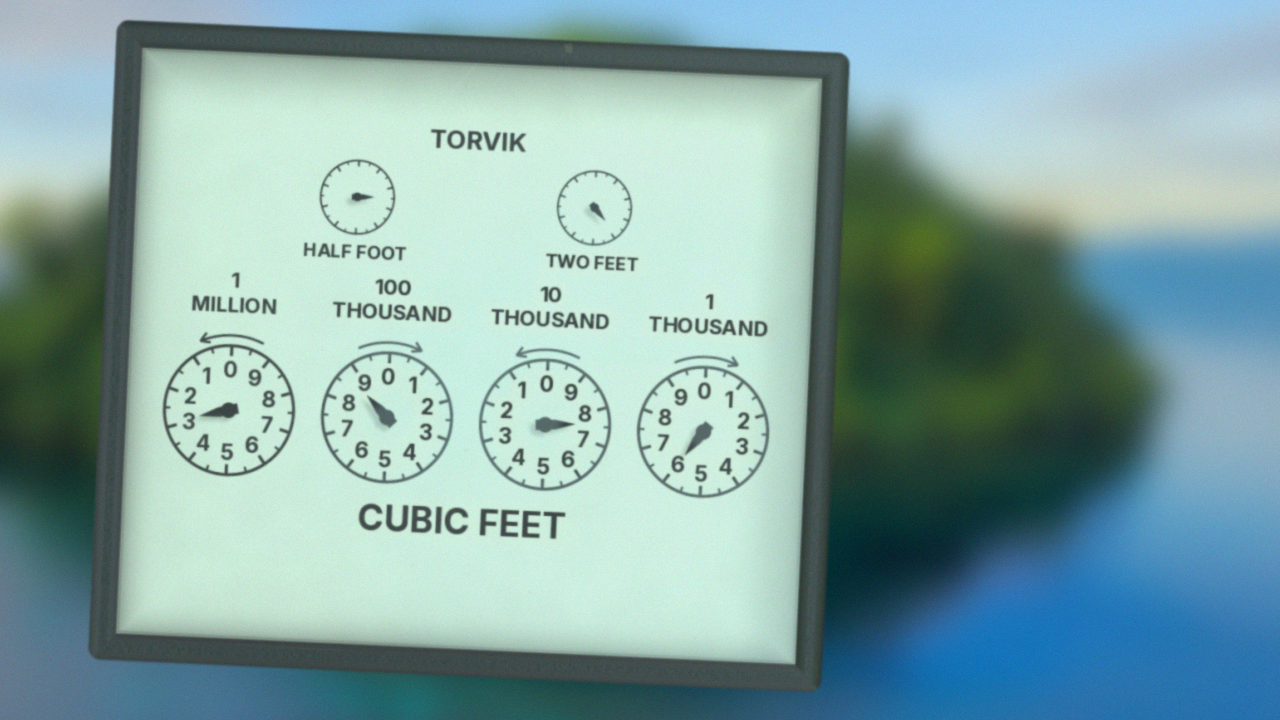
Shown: ft³ 287600
